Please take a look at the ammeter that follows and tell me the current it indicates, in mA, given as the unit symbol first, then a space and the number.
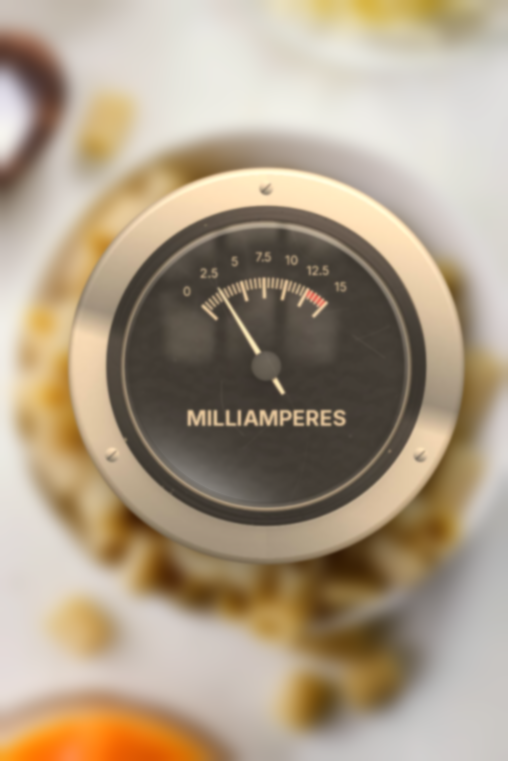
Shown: mA 2.5
